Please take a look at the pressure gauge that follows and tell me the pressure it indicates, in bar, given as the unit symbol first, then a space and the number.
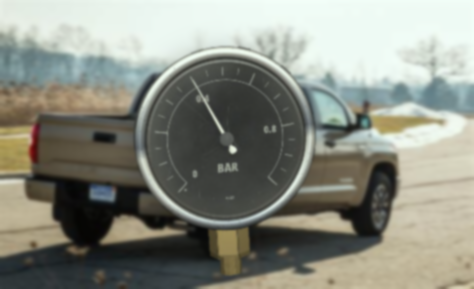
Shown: bar 0.4
